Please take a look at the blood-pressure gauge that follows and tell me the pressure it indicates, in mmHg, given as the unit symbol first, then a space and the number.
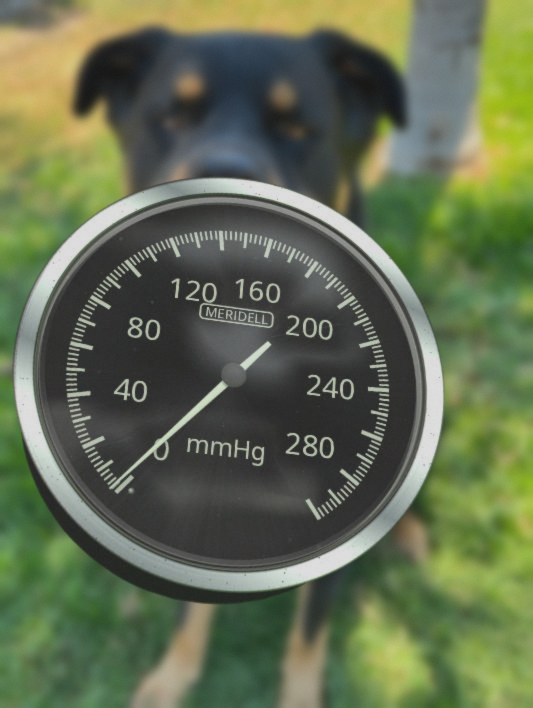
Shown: mmHg 2
